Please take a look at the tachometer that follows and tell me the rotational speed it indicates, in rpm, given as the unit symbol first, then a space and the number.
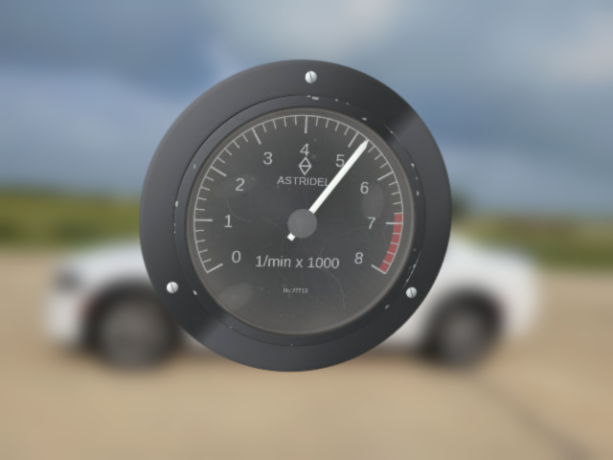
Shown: rpm 5200
